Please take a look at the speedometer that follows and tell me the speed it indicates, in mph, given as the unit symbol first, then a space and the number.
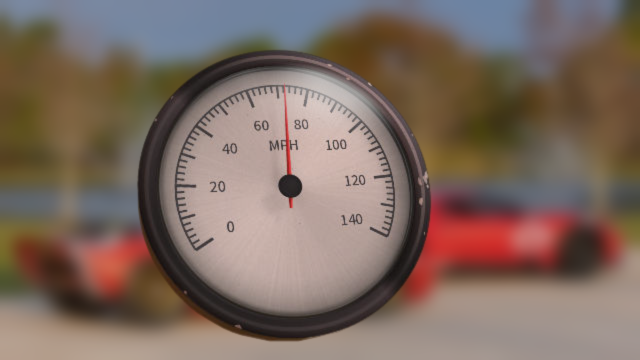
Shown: mph 72
